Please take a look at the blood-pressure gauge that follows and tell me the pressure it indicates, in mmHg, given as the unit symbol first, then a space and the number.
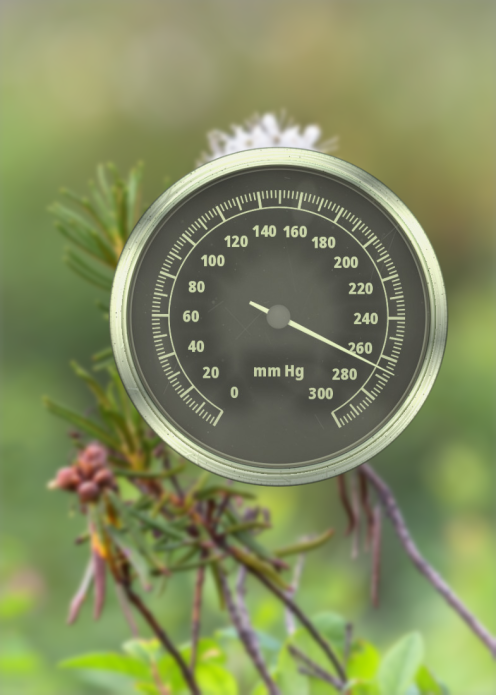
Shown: mmHg 266
